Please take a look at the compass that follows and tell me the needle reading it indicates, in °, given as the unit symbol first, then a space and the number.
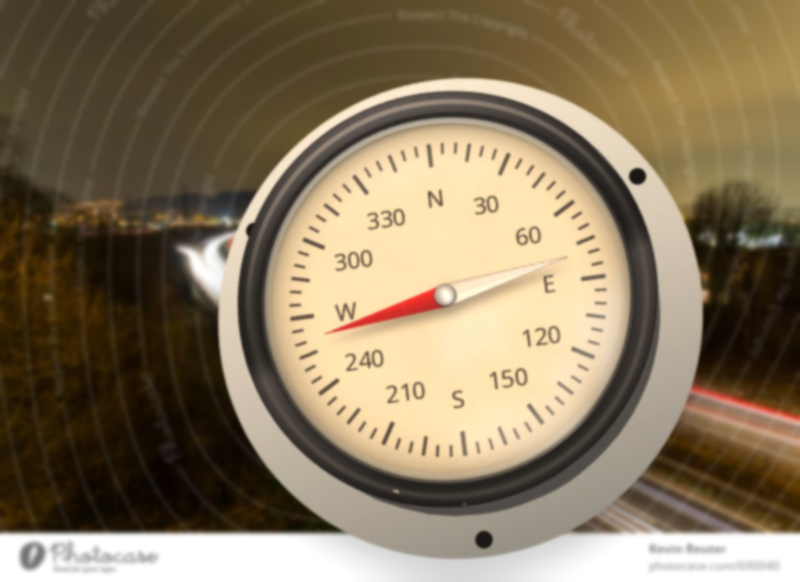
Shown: ° 260
